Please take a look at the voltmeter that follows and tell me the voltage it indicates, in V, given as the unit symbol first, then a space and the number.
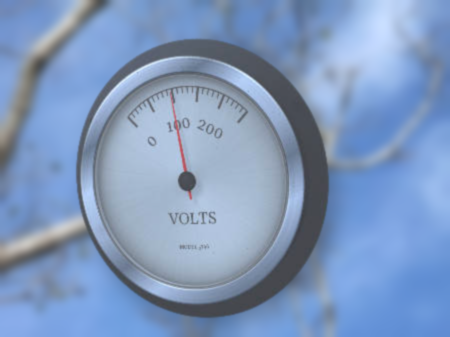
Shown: V 100
